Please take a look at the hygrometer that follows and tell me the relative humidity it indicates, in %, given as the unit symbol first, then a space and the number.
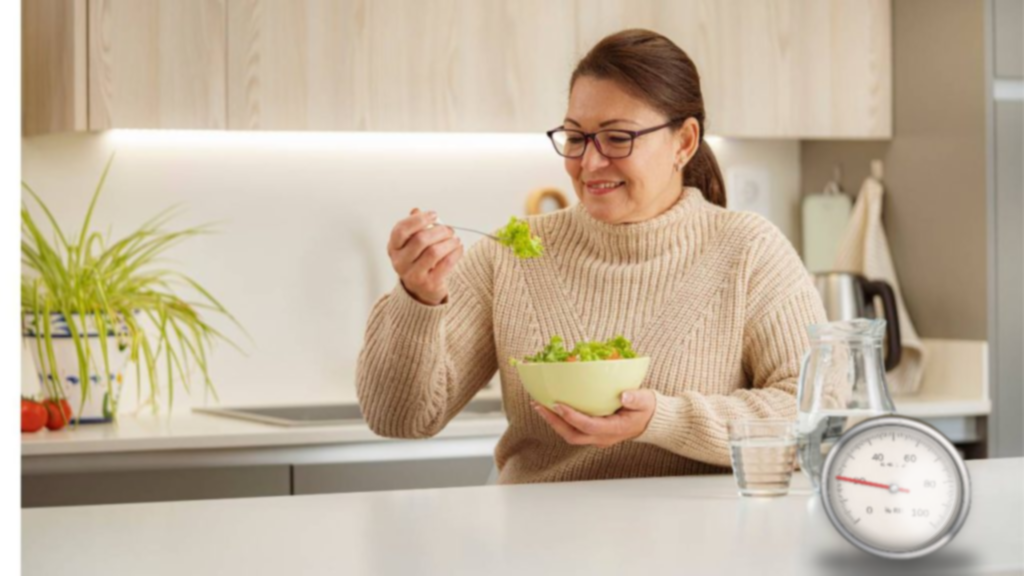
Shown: % 20
